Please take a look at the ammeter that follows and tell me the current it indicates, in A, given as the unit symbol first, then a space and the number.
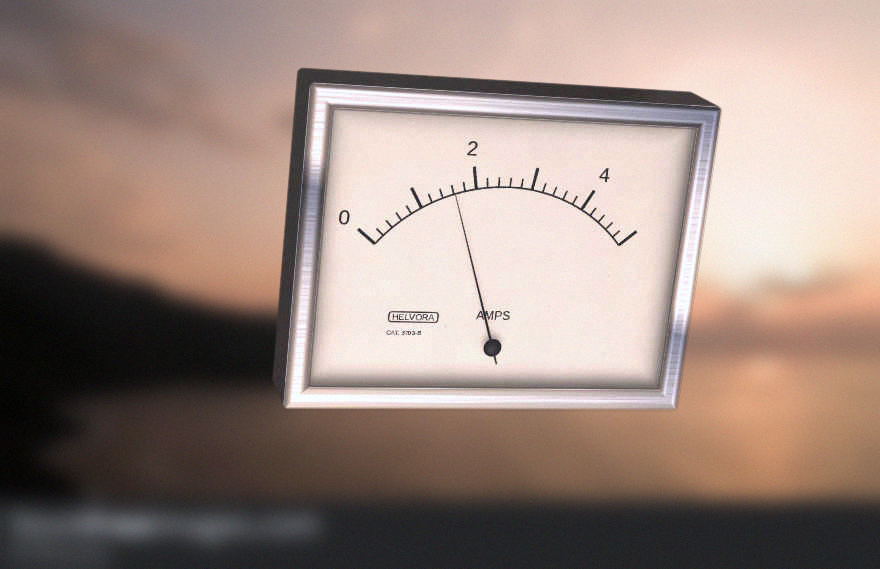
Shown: A 1.6
